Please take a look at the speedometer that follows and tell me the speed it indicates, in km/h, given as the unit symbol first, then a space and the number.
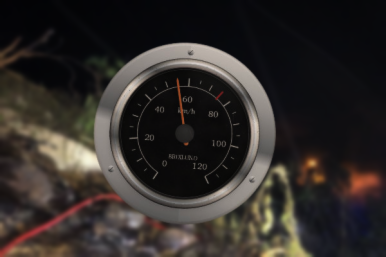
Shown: km/h 55
